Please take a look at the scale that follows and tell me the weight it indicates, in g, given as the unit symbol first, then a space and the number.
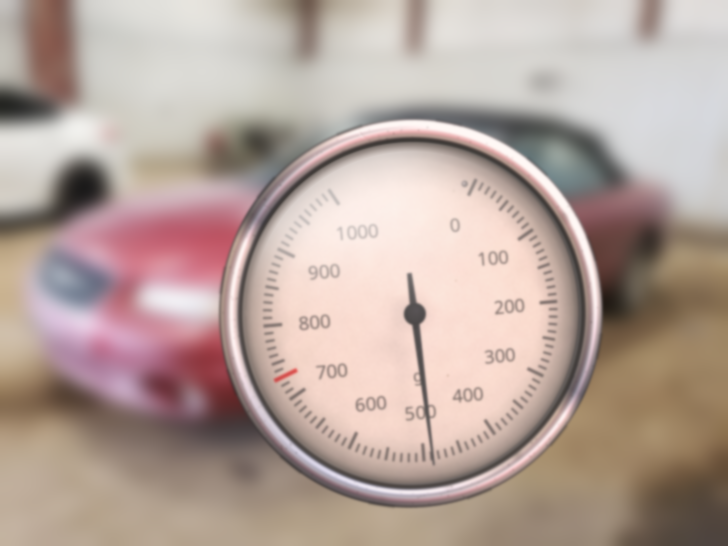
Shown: g 490
